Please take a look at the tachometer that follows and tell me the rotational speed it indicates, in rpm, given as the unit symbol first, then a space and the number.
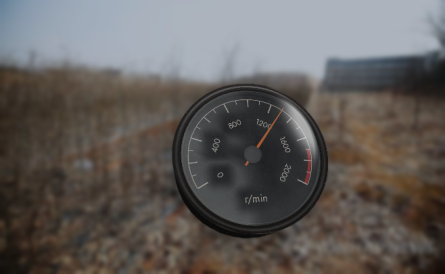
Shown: rpm 1300
